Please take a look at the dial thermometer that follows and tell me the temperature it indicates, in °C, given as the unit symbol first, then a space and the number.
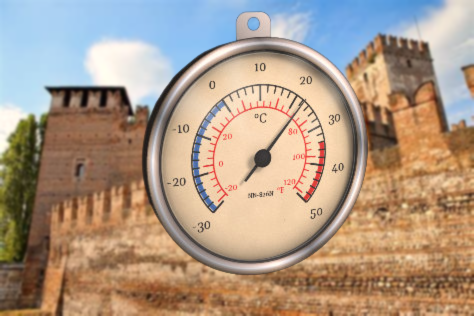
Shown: °C 22
